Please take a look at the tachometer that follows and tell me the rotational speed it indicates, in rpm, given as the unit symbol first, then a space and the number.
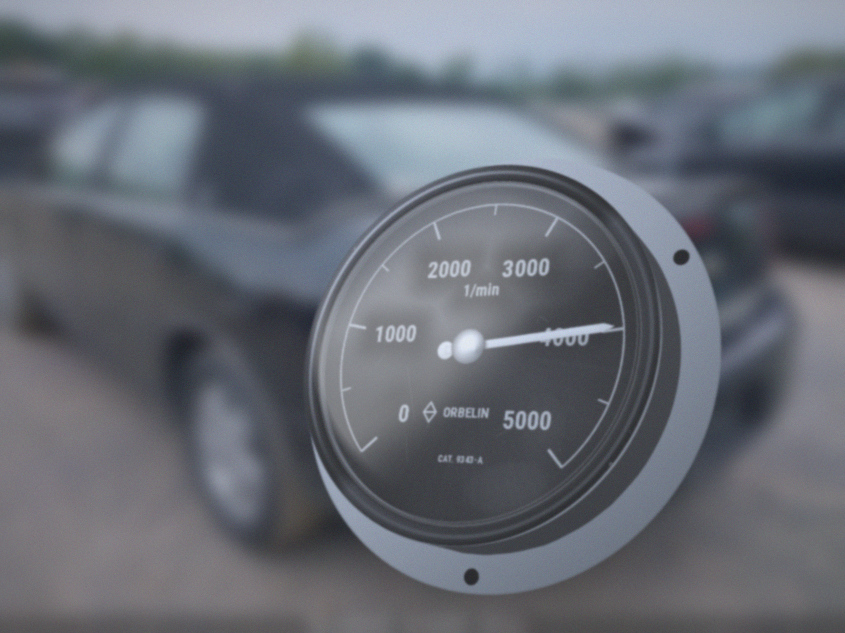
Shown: rpm 4000
